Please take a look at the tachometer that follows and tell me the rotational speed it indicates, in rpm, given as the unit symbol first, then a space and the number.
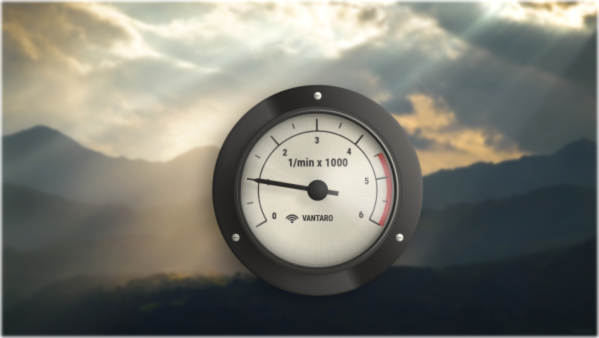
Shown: rpm 1000
